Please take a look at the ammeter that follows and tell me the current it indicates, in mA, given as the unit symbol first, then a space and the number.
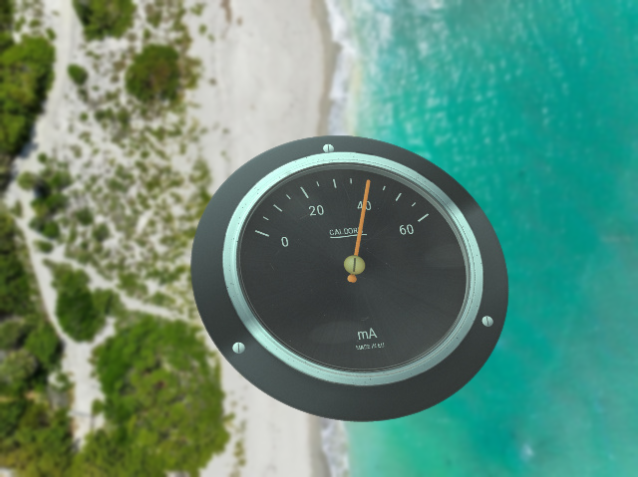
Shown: mA 40
